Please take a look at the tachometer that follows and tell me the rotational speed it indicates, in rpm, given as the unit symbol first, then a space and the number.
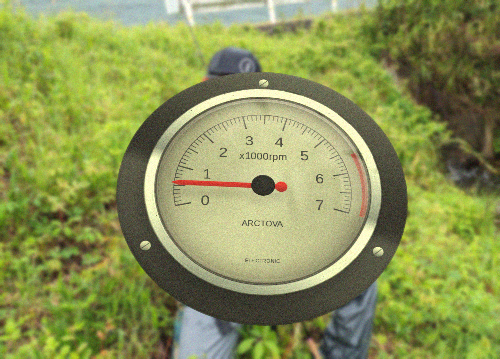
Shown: rpm 500
